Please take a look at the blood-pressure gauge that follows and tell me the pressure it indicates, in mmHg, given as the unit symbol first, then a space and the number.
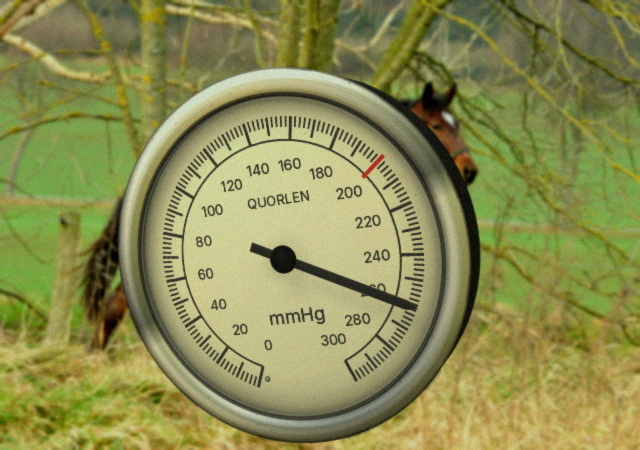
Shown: mmHg 260
